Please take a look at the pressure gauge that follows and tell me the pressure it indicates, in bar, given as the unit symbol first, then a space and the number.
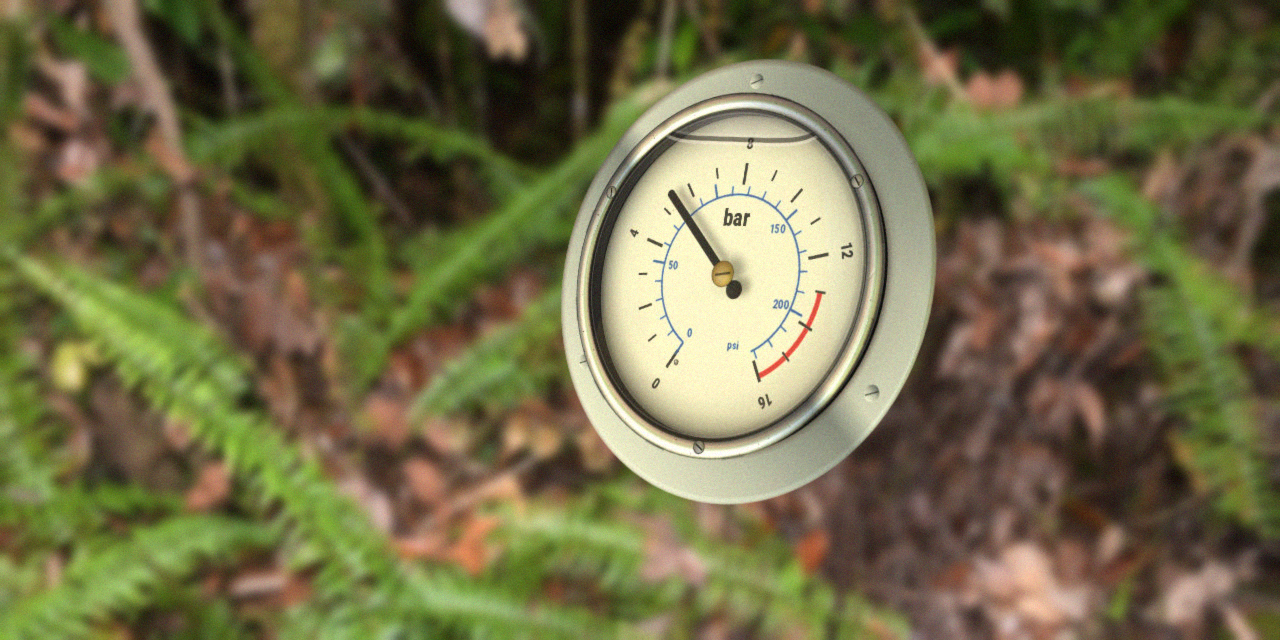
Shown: bar 5.5
